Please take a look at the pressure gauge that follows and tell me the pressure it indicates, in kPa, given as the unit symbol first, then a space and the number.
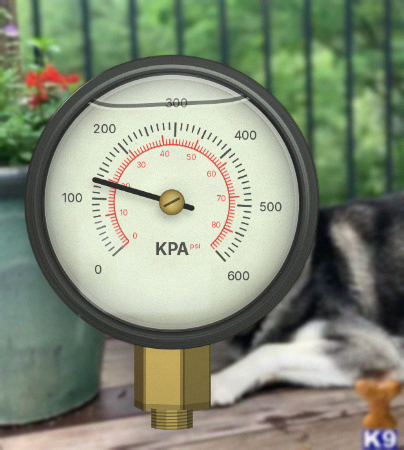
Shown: kPa 130
